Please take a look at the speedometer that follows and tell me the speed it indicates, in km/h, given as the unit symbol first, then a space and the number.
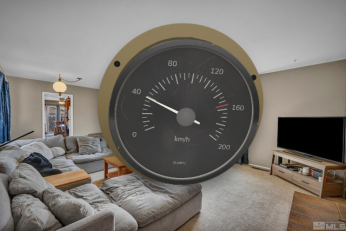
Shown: km/h 40
